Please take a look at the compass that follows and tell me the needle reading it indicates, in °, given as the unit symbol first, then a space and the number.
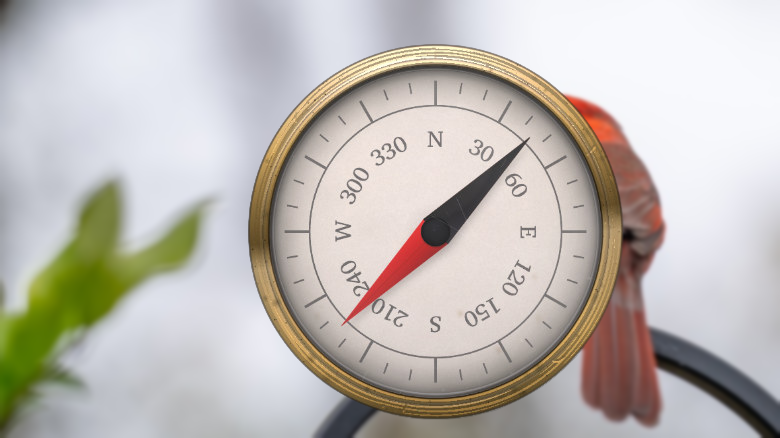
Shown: ° 225
